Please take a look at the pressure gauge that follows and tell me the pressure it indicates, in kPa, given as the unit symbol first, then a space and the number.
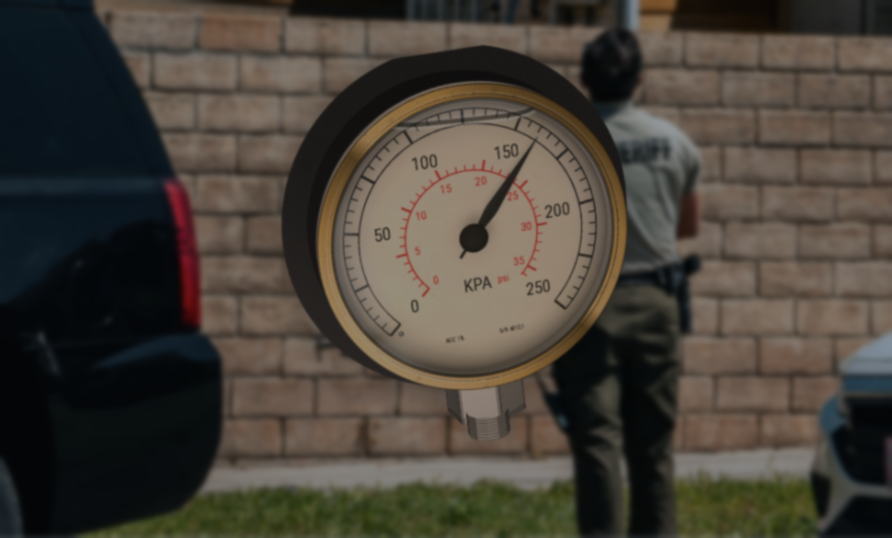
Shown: kPa 160
